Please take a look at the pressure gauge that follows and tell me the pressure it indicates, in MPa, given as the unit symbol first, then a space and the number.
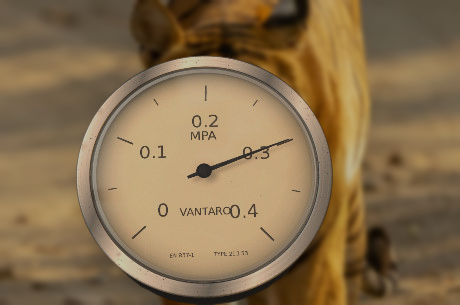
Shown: MPa 0.3
